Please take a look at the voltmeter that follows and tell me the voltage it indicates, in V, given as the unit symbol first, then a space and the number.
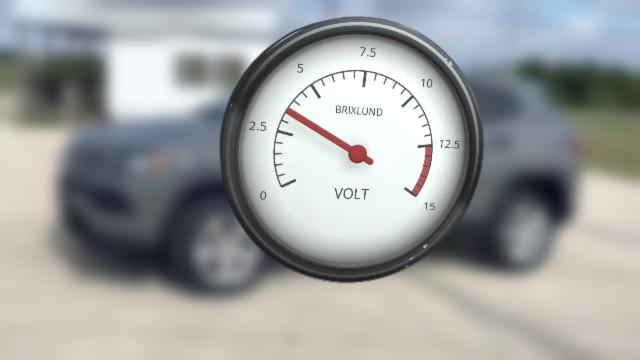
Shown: V 3.5
